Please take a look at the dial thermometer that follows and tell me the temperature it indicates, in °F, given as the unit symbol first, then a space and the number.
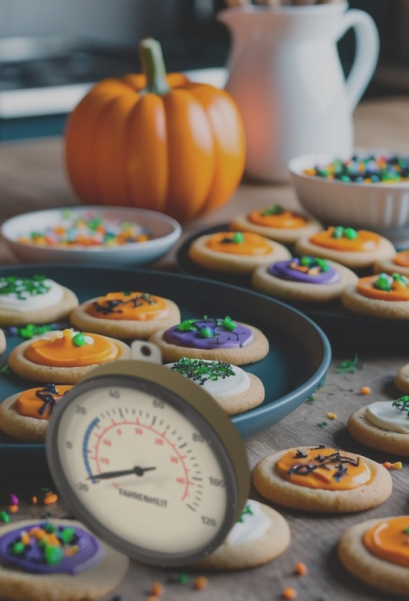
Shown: °F -16
